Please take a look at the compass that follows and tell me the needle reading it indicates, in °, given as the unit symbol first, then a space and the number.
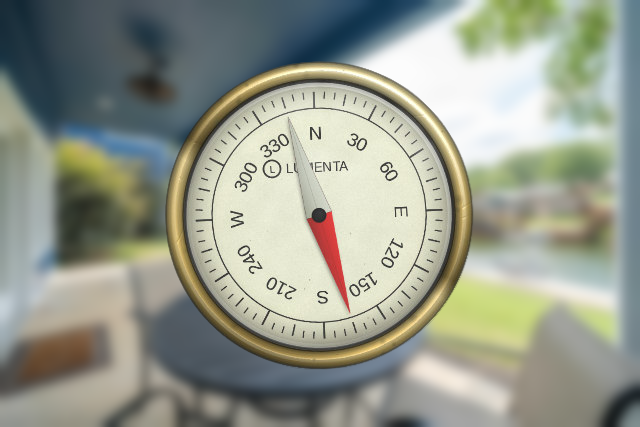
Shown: ° 165
